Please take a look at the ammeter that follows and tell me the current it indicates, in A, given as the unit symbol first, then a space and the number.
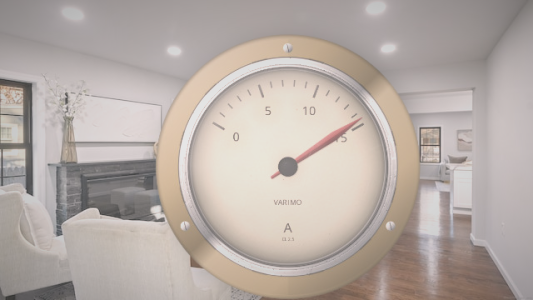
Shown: A 14.5
